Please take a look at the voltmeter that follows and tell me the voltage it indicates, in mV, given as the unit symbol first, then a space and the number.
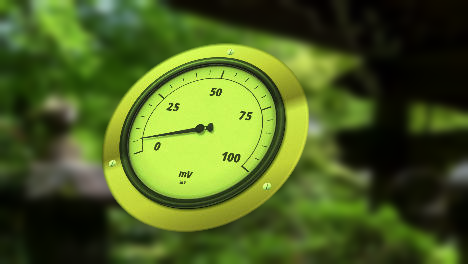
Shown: mV 5
